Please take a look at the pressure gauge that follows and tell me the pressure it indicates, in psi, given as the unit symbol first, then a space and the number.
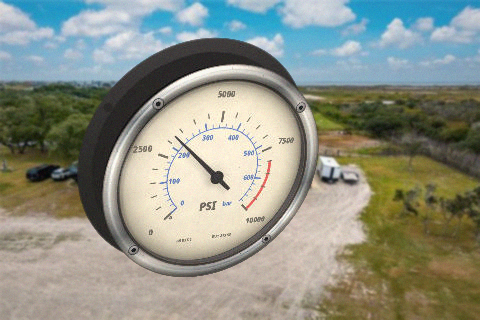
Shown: psi 3250
